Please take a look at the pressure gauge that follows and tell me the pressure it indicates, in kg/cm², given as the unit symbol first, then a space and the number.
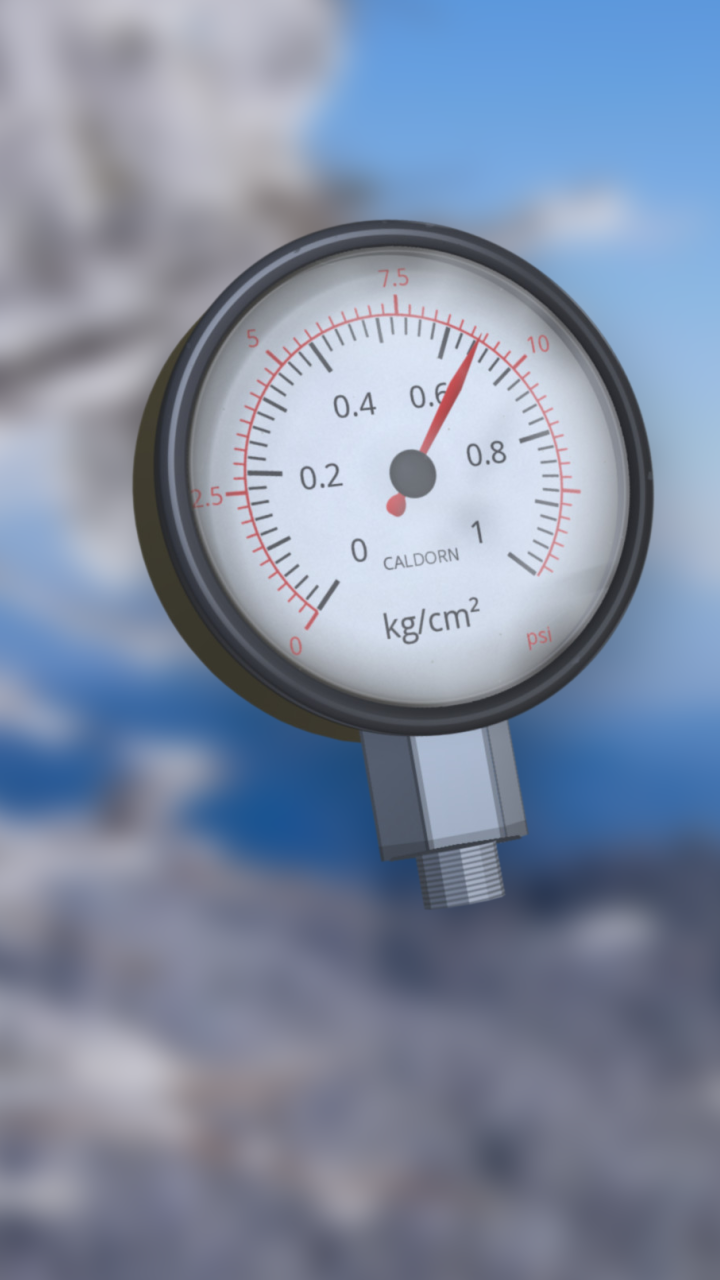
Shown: kg/cm² 0.64
